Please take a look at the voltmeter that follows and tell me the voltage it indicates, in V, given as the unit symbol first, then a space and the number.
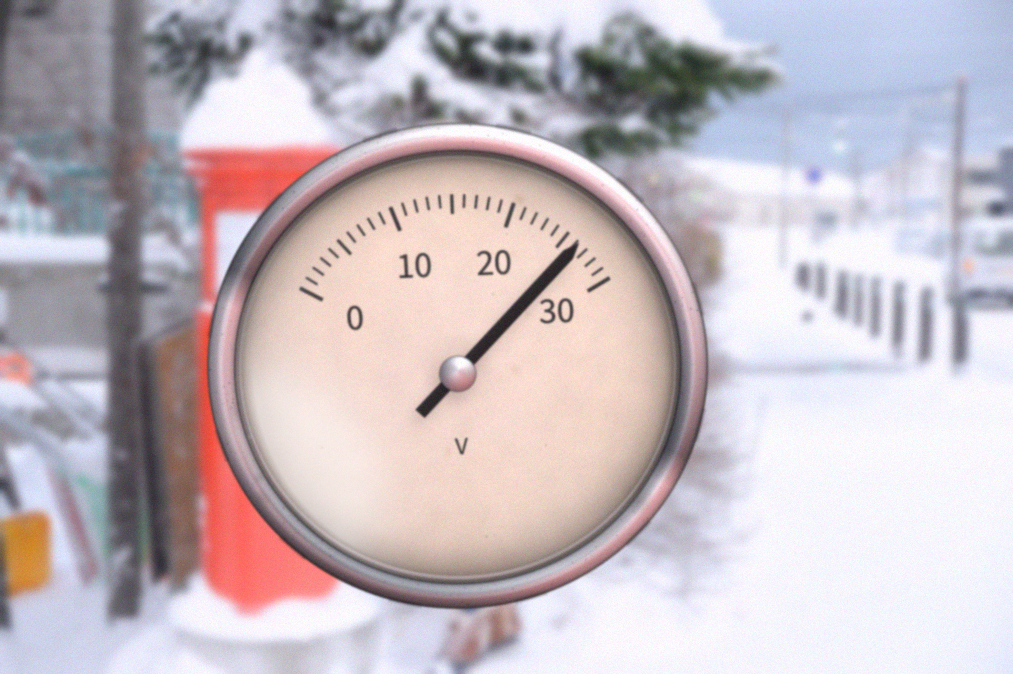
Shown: V 26
